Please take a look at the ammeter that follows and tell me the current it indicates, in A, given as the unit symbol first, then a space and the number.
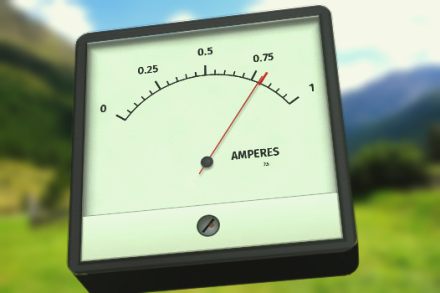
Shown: A 0.8
